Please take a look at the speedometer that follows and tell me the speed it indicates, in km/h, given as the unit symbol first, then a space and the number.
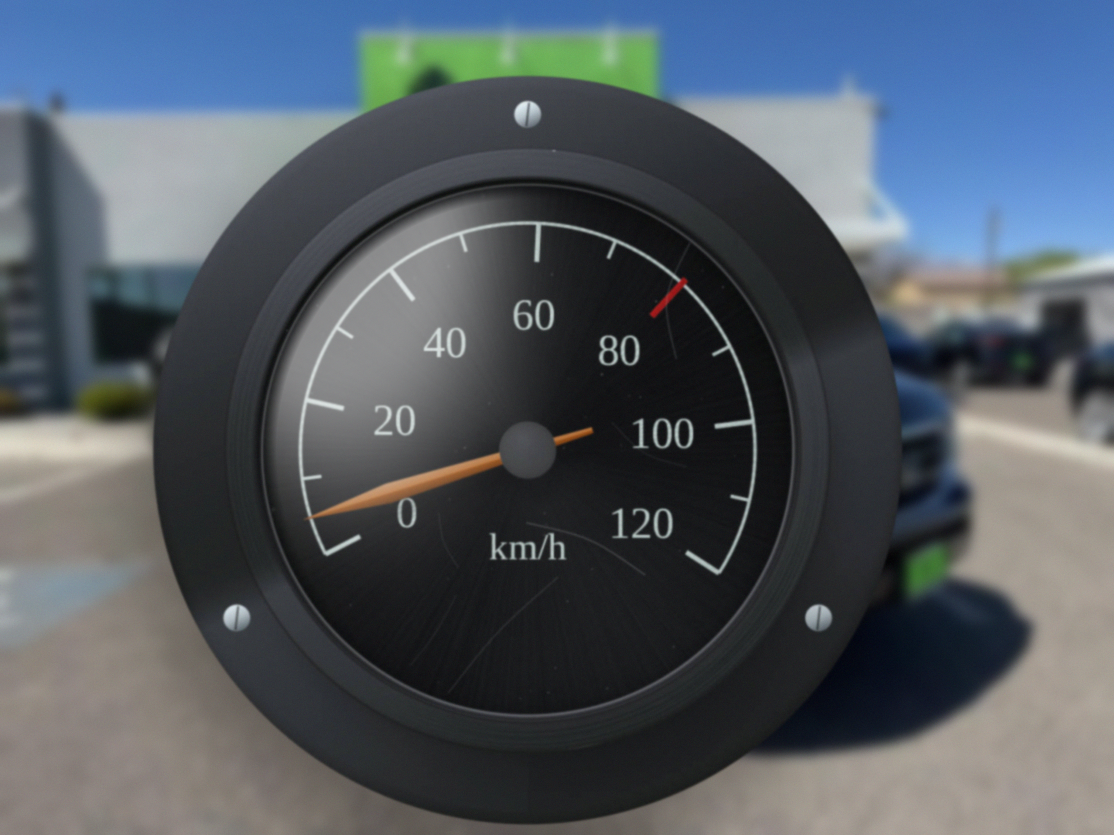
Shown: km/h 5
